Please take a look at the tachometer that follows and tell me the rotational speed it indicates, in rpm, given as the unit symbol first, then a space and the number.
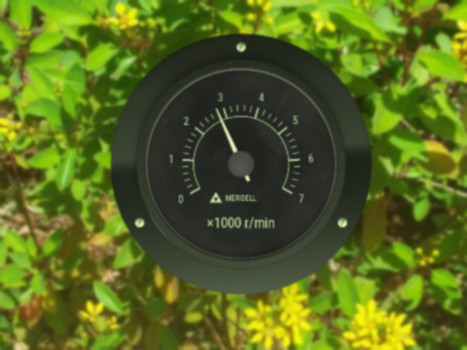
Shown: rpm 2800
